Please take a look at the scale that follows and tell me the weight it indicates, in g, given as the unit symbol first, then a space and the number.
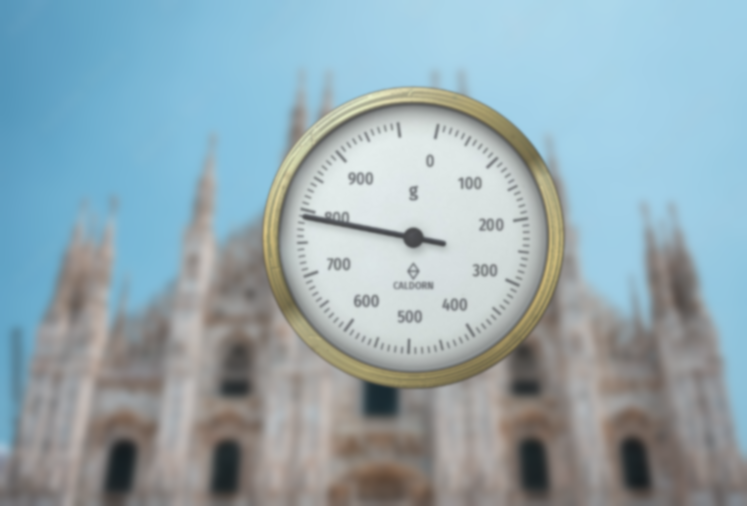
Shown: g 790
